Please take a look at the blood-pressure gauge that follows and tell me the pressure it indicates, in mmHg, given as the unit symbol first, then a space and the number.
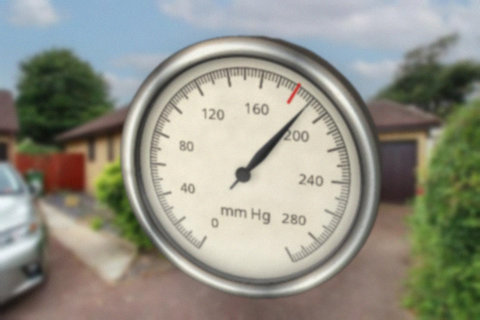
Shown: mmHg 190
